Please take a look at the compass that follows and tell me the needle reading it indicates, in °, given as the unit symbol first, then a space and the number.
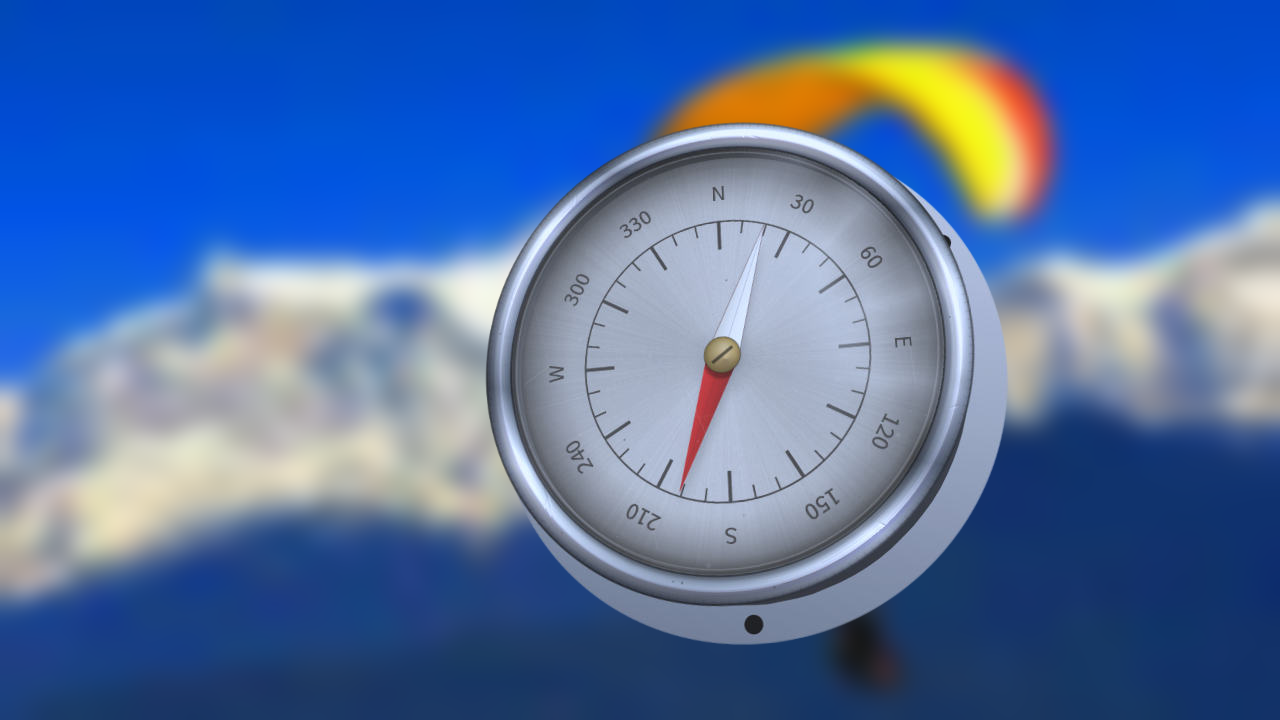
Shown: ° 200
